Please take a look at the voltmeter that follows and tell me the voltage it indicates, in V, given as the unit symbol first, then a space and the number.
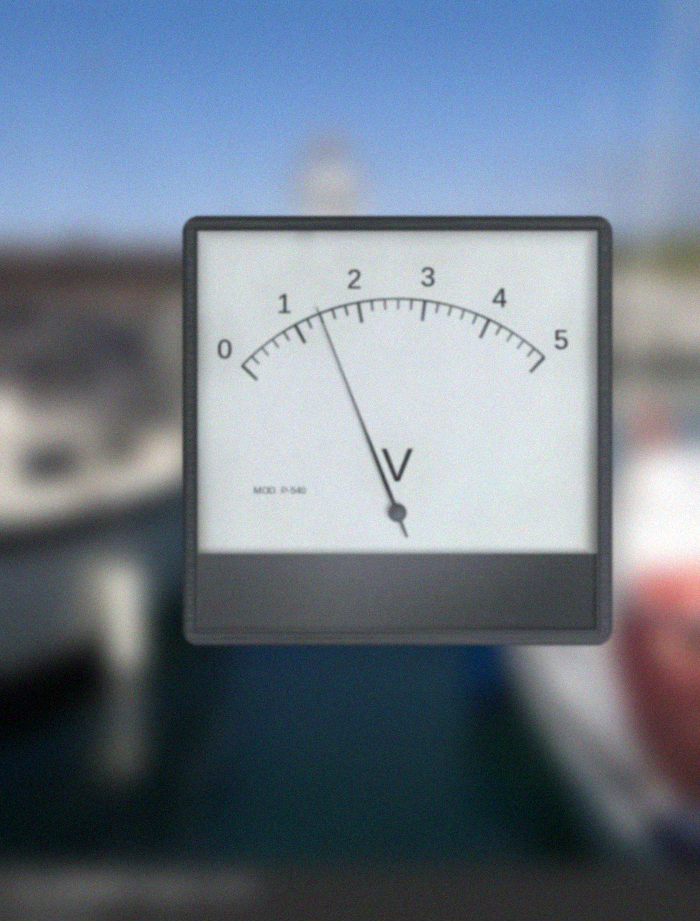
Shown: V 1.4
